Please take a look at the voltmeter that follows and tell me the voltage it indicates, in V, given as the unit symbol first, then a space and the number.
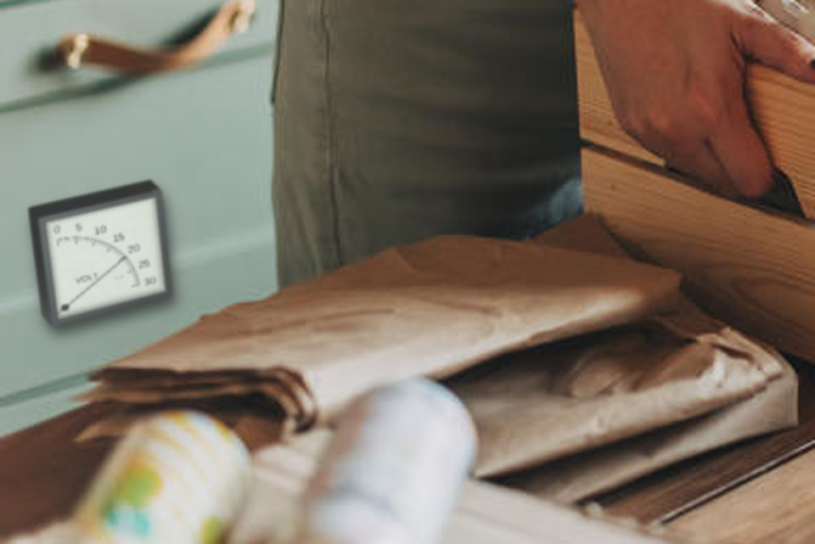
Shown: V 20
